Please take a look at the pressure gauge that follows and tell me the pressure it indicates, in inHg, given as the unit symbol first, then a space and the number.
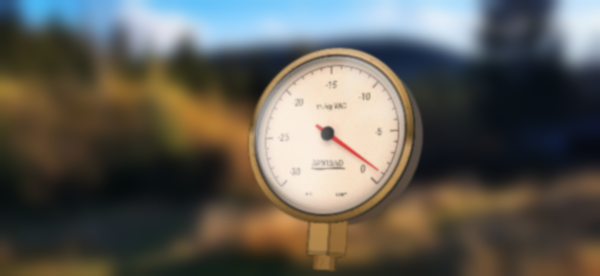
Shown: inHg -1
